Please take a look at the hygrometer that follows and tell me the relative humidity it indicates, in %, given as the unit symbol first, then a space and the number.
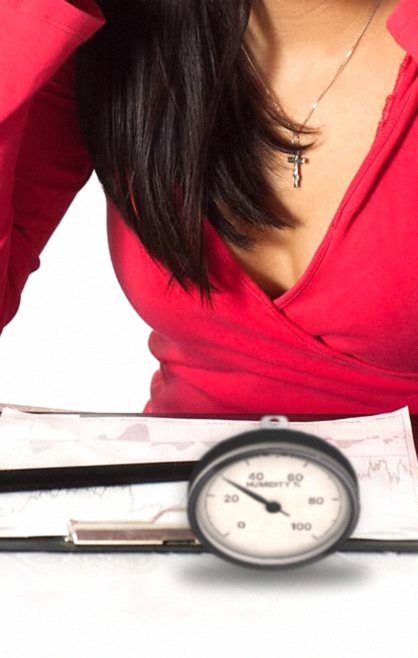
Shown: % 30
